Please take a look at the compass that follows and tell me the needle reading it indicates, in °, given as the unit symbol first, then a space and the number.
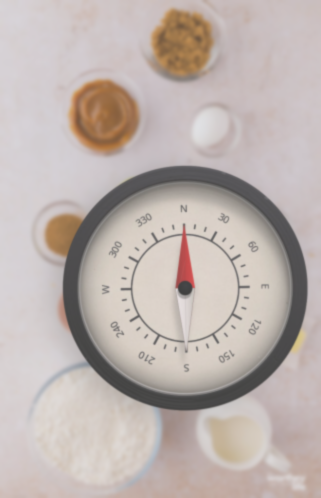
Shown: ° 0
